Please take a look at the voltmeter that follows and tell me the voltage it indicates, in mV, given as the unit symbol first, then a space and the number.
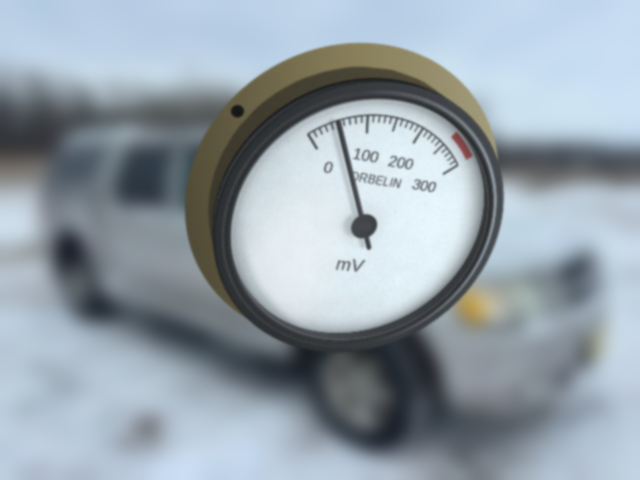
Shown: mV 50
